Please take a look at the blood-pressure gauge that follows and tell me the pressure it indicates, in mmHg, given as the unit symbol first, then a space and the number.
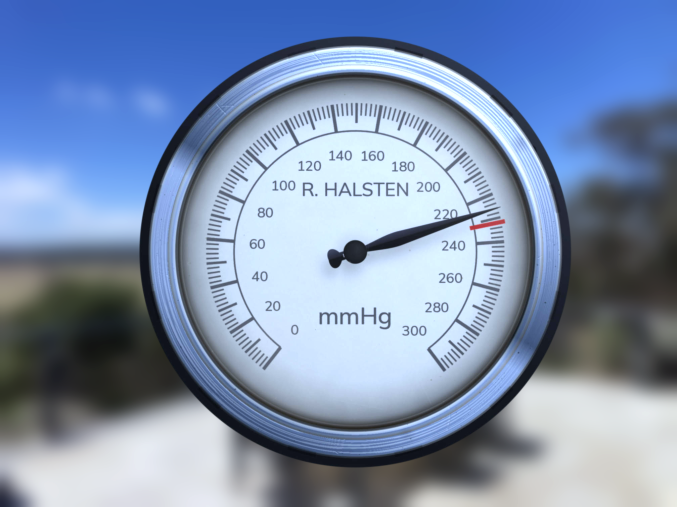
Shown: mmHg 226
